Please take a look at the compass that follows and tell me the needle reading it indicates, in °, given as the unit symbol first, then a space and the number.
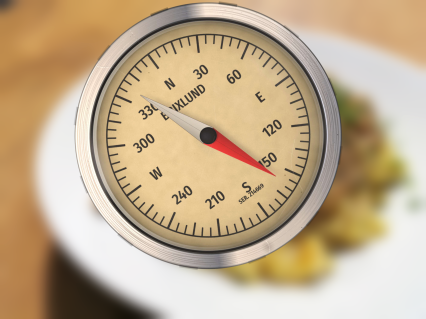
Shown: ° 157.5
